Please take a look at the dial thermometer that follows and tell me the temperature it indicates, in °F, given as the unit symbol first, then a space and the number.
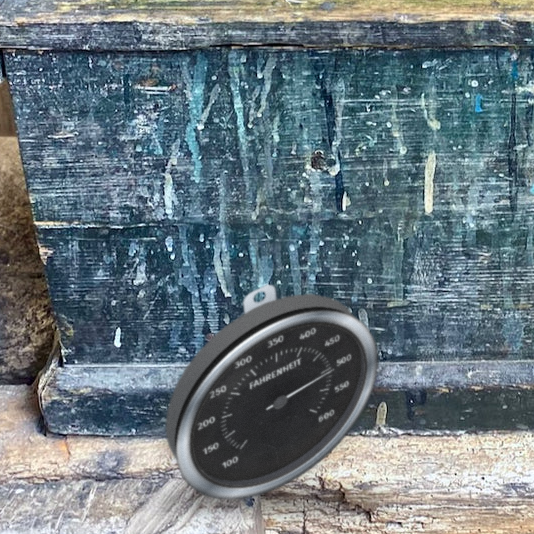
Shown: °F 500
